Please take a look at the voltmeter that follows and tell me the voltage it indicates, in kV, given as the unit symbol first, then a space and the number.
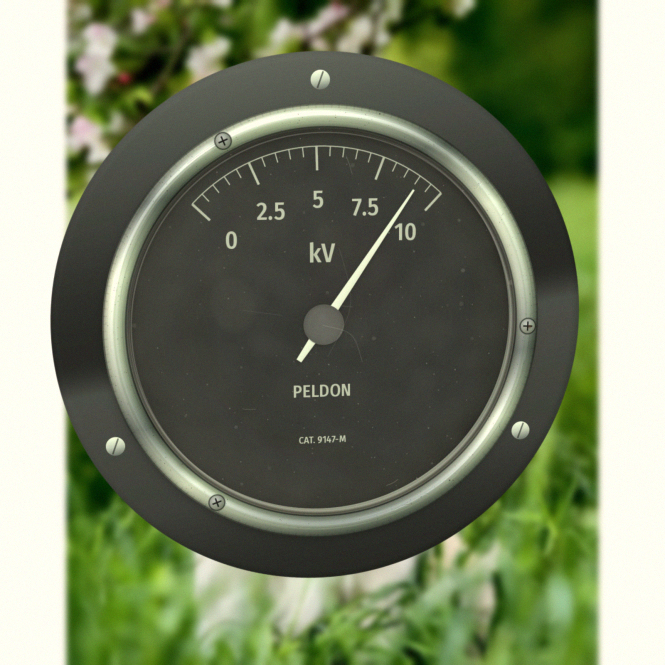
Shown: kV 9
